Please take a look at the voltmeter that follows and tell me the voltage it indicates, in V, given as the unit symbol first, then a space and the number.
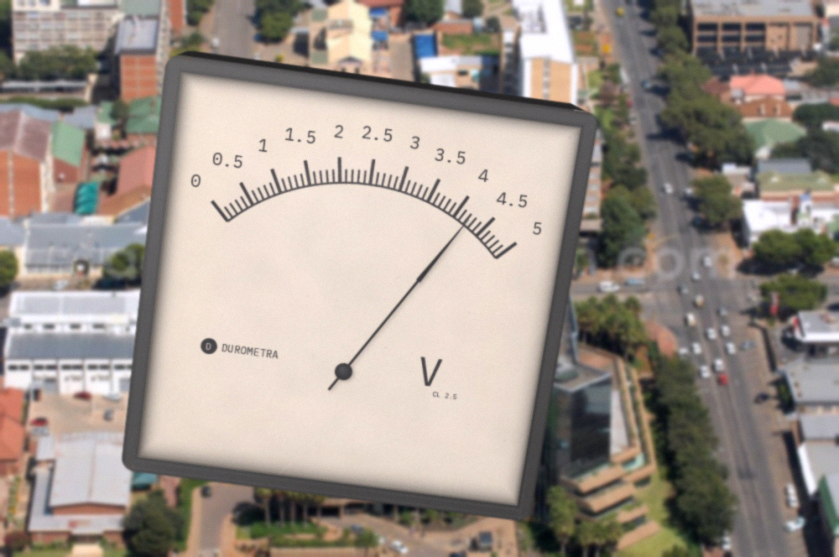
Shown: V 4.2
